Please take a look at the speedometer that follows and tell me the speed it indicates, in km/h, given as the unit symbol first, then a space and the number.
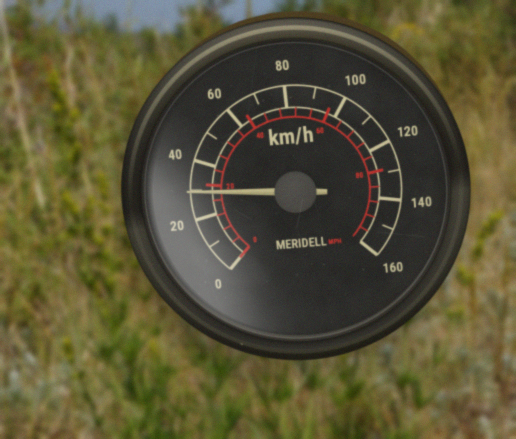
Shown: km/h 30
